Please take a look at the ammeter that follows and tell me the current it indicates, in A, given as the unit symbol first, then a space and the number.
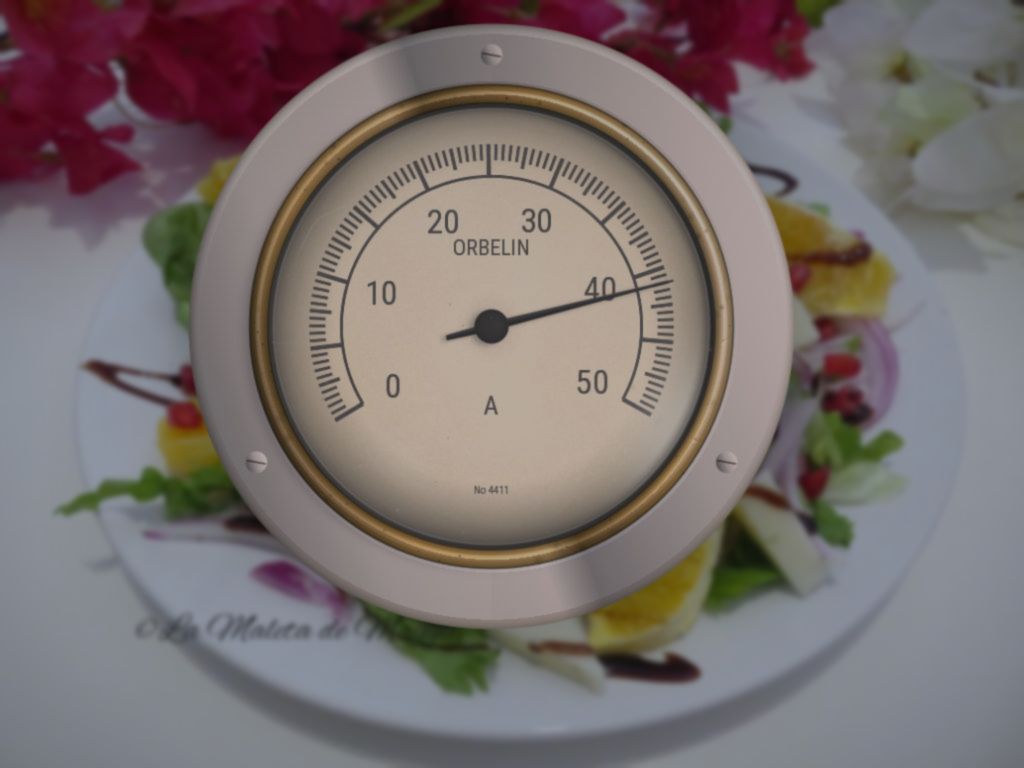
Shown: A 41
